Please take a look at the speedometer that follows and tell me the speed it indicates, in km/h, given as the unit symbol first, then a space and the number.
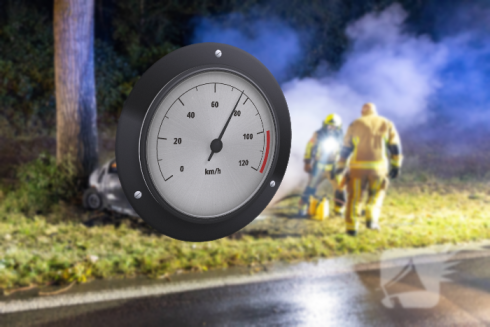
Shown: km/h 75
